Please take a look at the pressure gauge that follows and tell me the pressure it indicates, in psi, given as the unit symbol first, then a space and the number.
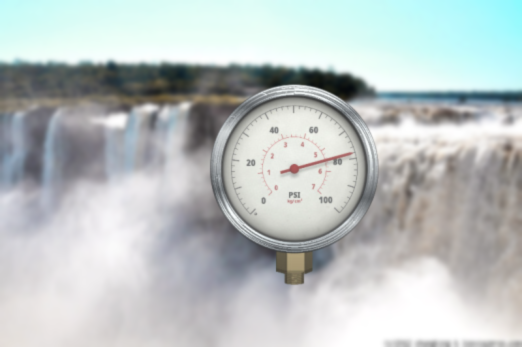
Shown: psi 78
